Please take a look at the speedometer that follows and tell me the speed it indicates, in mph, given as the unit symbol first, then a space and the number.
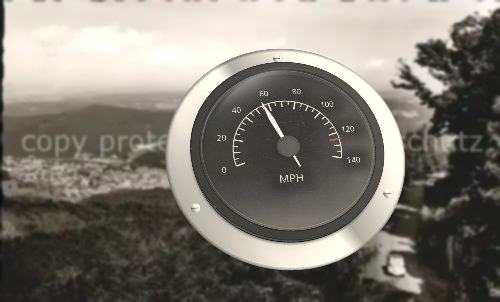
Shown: mph 55
